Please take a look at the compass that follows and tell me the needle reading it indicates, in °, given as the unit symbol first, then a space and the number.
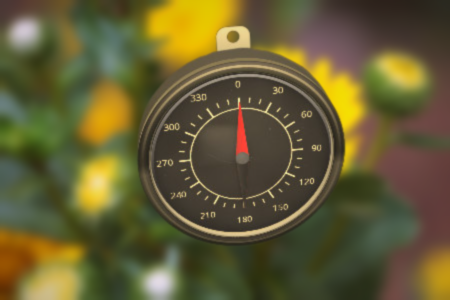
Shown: ° 0
